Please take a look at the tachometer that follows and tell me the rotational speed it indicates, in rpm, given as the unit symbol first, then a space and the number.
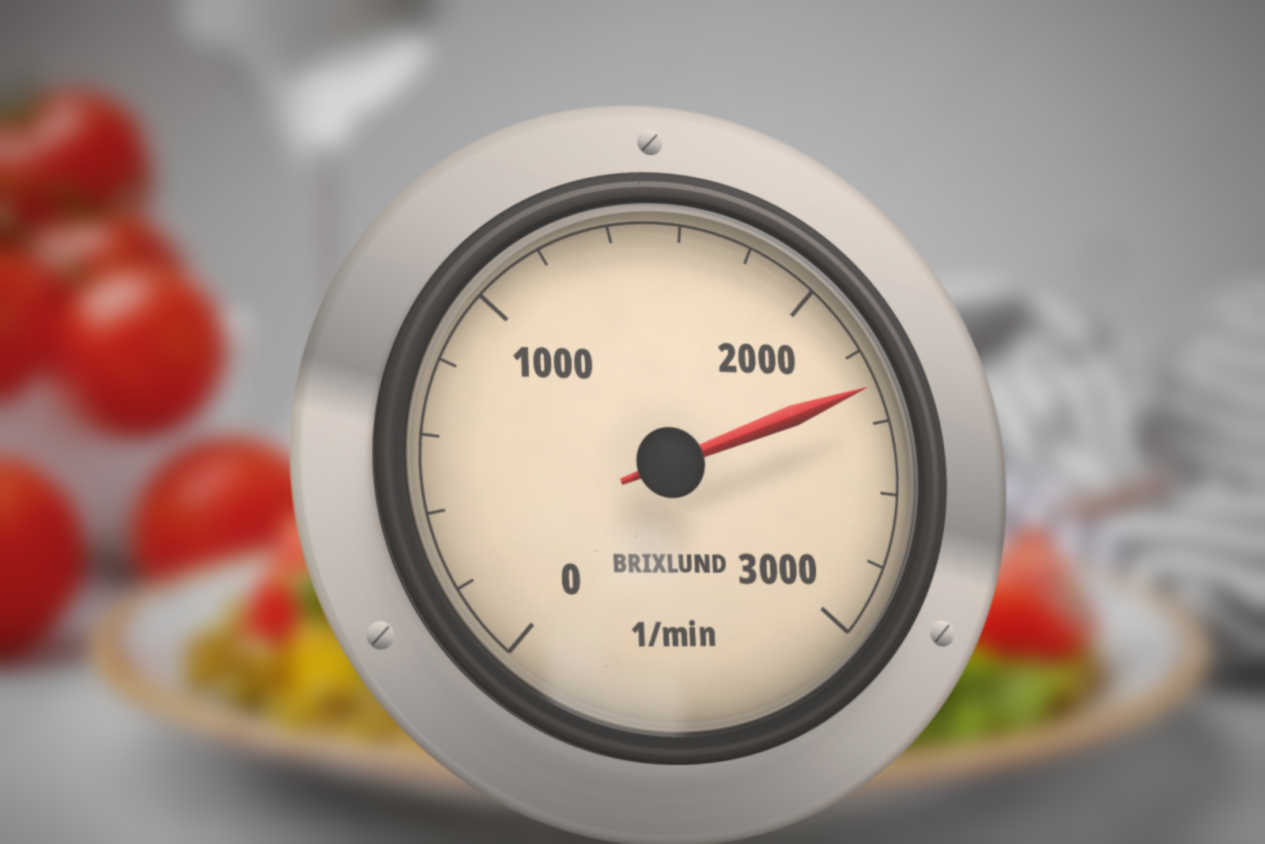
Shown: rpm 2300
